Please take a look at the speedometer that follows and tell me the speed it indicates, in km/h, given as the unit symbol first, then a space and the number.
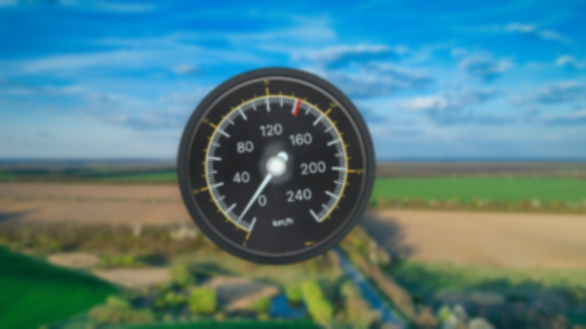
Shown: km/h 10
